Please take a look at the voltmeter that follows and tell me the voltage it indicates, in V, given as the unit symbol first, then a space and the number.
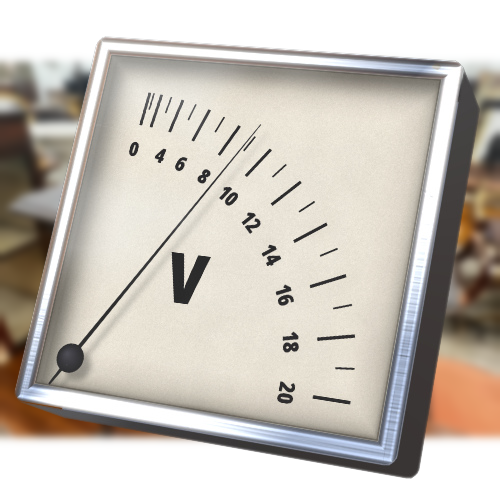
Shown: V 9
